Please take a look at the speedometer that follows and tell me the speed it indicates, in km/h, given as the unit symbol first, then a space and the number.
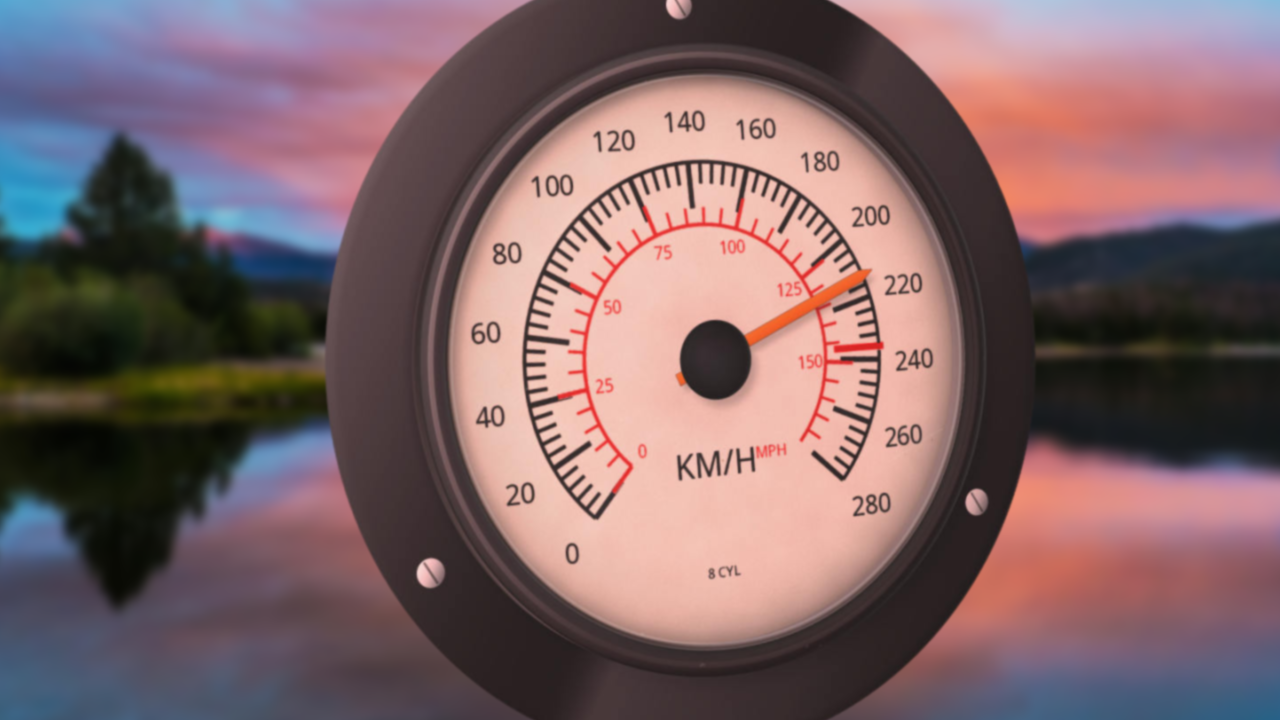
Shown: km/h 212
